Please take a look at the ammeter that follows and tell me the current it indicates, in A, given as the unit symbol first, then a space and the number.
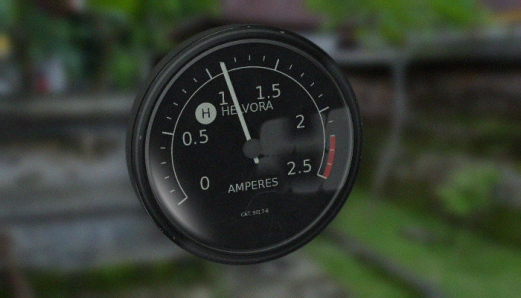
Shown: A 1.1
